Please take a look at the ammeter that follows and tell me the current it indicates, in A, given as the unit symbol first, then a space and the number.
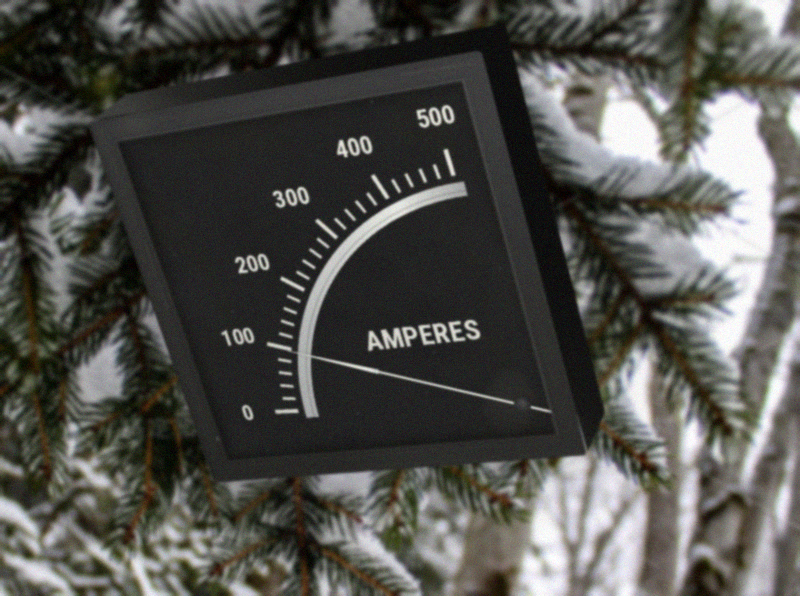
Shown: A 100
